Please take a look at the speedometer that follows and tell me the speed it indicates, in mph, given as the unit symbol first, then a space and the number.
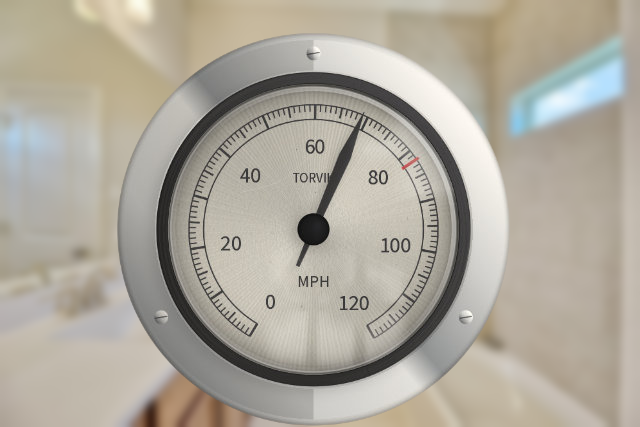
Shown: mph 69
